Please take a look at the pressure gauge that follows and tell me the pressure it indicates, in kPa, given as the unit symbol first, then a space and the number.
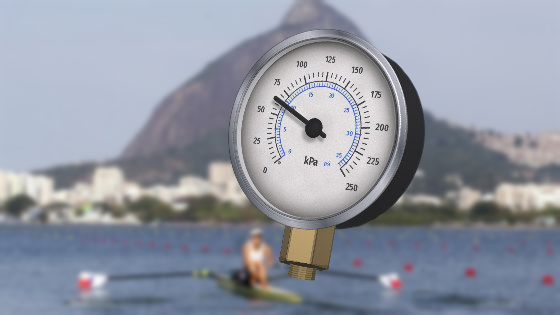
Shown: kPa 65
